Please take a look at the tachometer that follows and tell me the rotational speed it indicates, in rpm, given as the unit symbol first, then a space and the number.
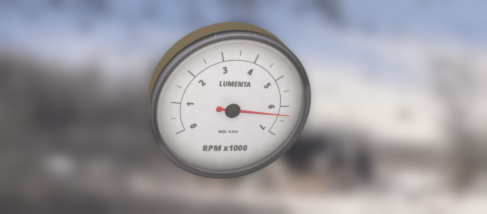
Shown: rpm 6250
